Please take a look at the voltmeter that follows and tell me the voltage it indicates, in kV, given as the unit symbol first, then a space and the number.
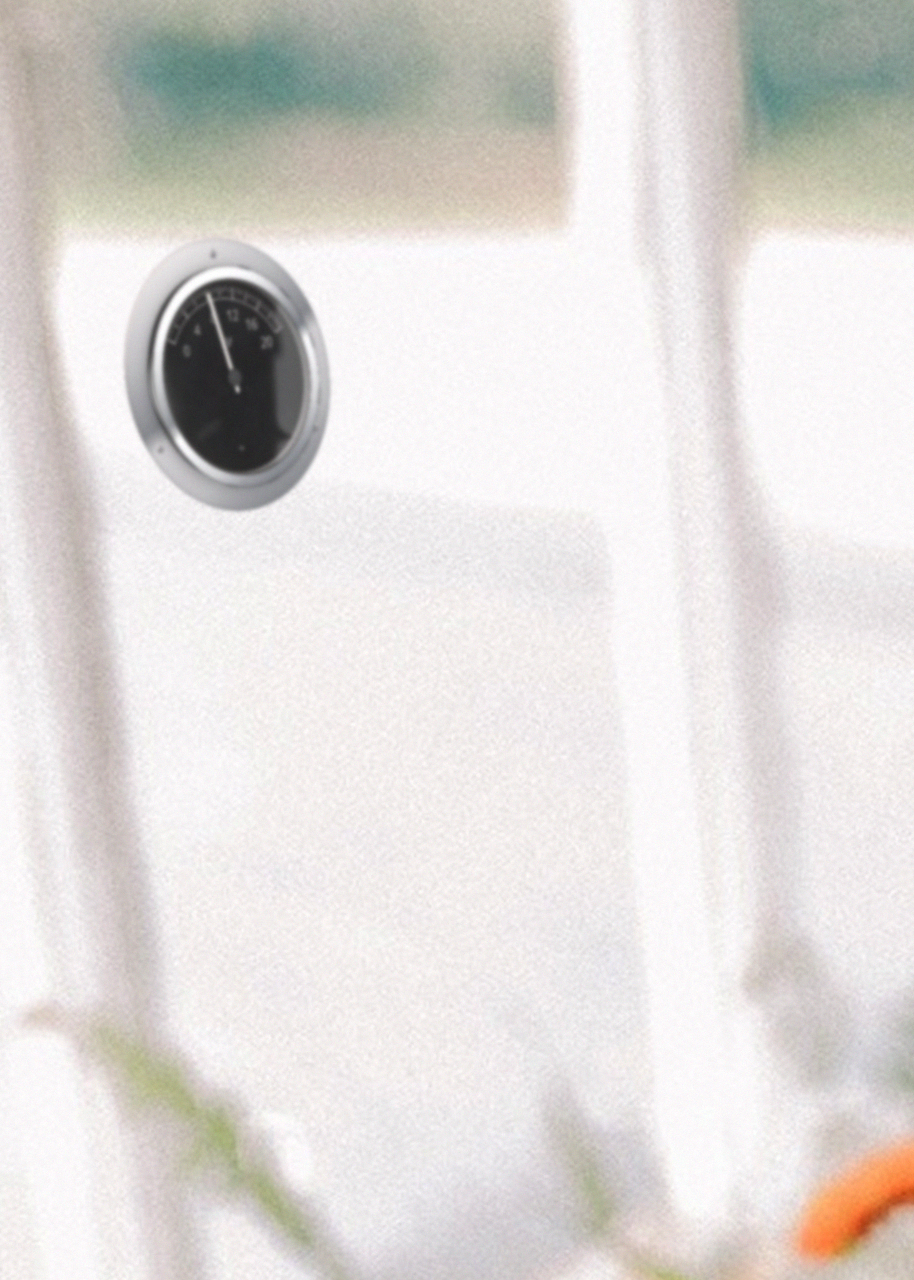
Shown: kV 8
